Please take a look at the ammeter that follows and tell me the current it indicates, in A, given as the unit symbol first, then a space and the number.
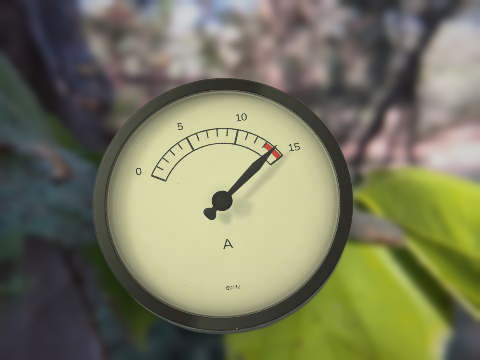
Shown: A 14
